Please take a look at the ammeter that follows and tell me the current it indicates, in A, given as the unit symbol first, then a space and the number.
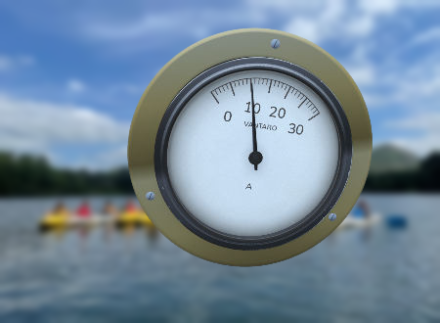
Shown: A 10
